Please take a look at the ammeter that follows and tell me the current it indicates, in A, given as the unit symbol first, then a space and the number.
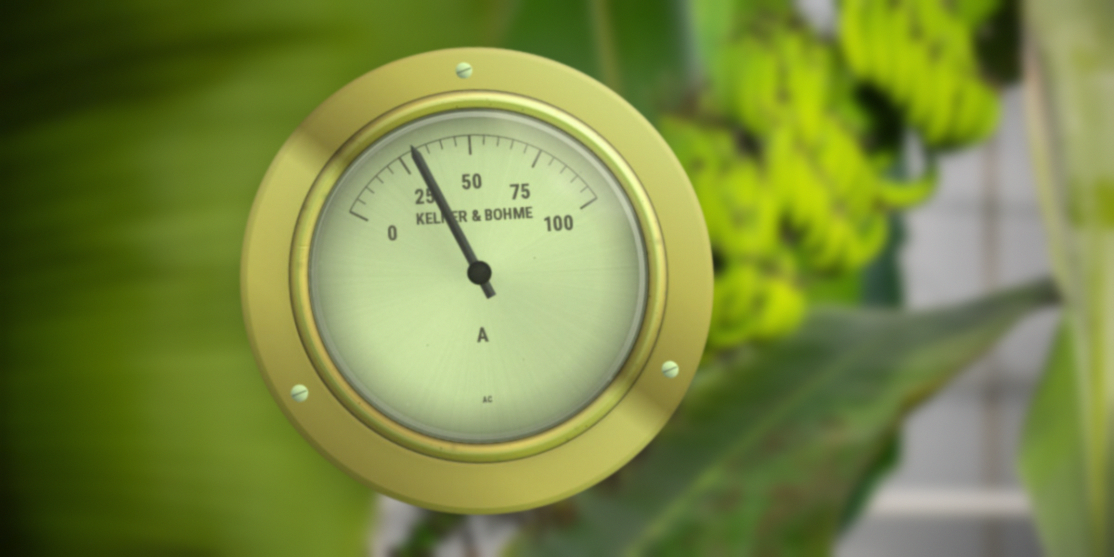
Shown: A 30
